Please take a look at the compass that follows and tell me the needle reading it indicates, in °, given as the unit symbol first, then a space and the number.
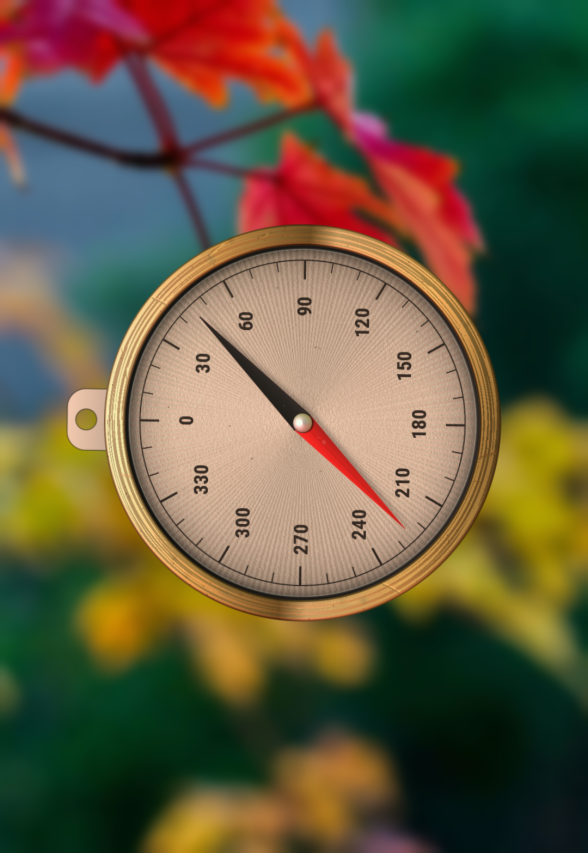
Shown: ° 225
